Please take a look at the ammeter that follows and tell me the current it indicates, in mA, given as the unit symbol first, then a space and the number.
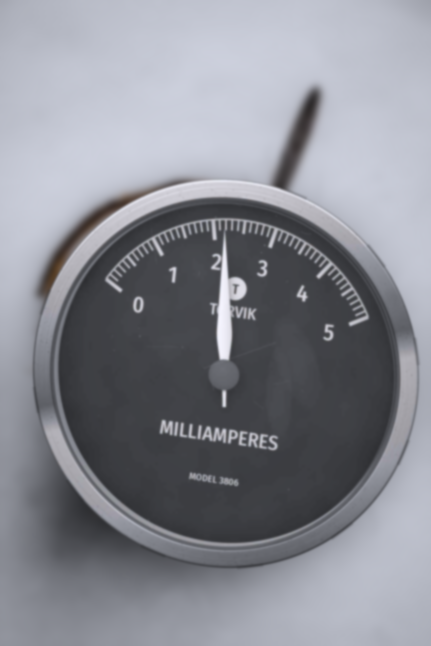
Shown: mA 2.2
